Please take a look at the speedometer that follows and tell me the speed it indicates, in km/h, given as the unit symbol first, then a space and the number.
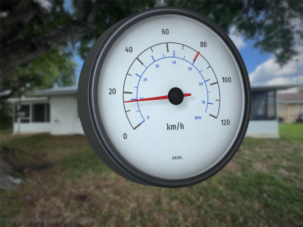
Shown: km/h 15
